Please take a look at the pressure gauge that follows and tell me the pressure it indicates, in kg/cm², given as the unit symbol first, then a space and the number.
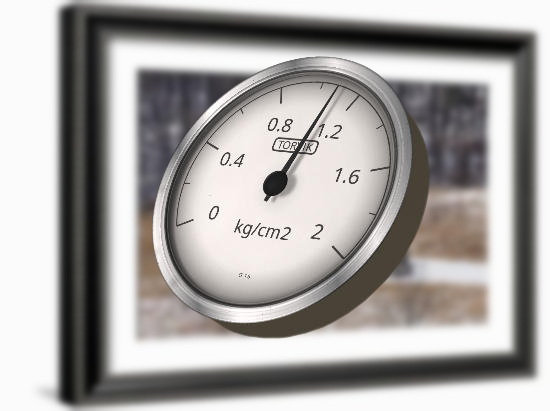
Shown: kg/cm² 1.1
